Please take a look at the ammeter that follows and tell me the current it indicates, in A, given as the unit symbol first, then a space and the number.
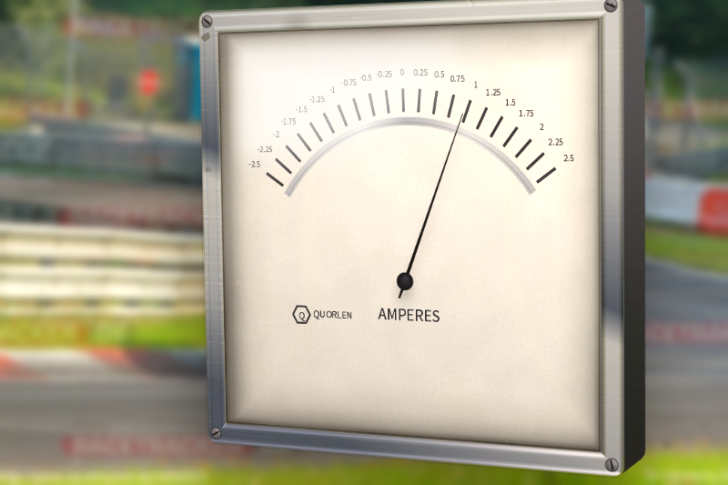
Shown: A 1
